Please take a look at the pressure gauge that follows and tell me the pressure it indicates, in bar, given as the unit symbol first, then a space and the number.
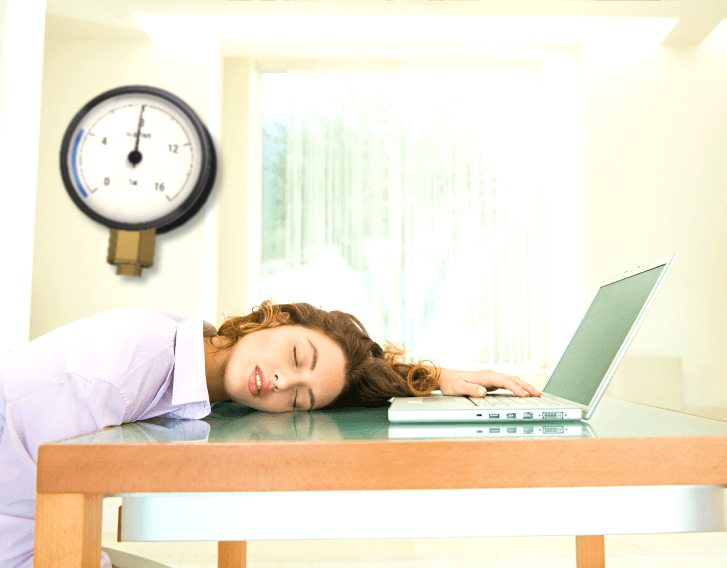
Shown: bar 8
